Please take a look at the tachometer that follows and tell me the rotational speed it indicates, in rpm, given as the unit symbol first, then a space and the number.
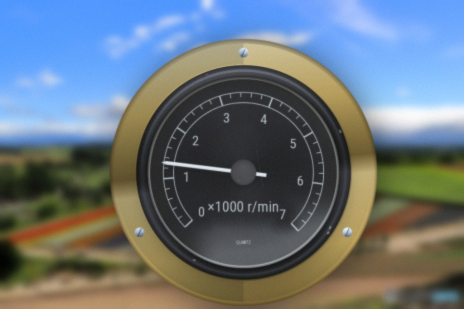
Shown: rpm 1300
